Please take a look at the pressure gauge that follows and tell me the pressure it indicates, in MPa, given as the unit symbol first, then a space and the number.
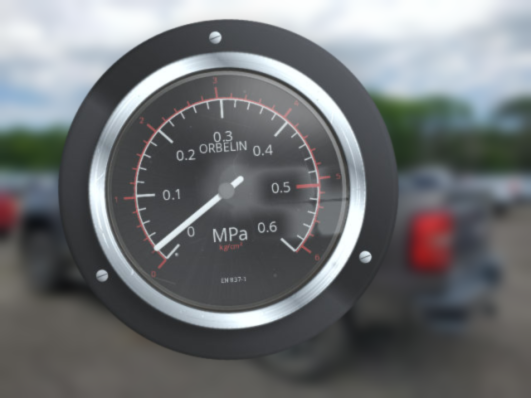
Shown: MPa 0.02
